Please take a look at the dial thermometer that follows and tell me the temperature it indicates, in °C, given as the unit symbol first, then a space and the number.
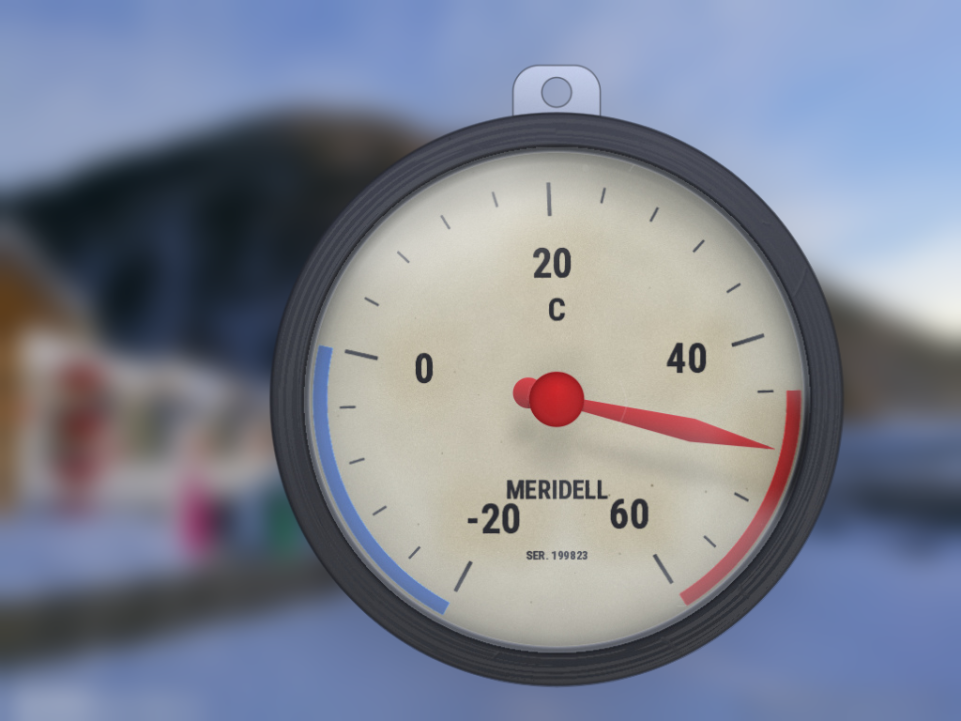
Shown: °C 48
